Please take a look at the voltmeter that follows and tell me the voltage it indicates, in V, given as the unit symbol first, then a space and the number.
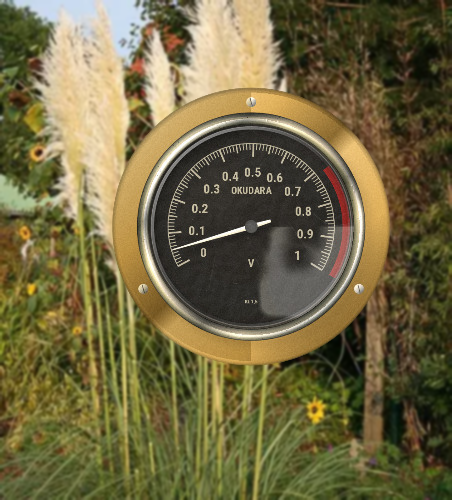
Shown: V 0.05
